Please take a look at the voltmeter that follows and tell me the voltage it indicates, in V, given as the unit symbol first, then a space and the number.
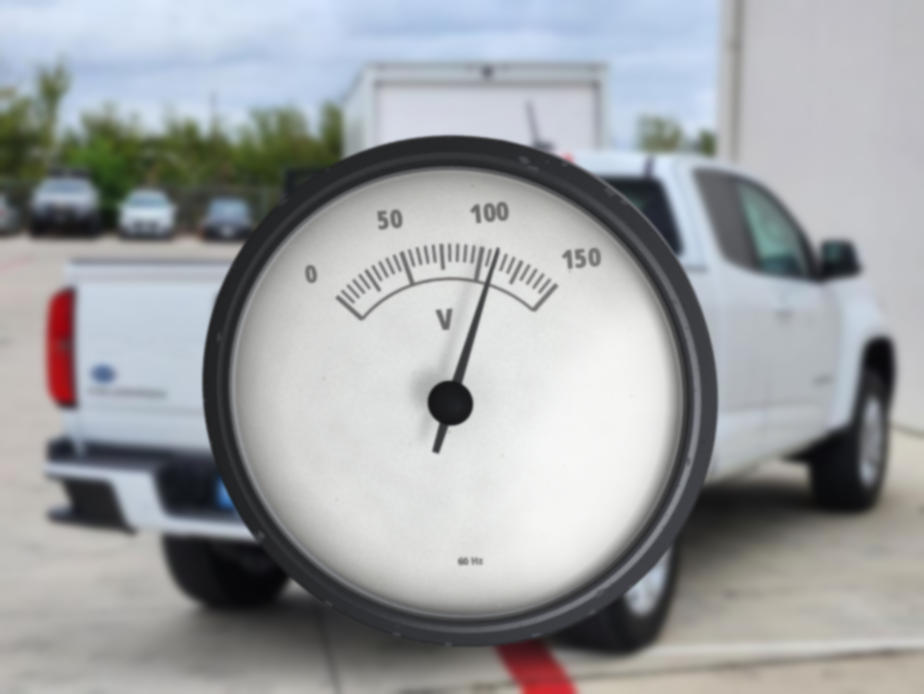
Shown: V 110
